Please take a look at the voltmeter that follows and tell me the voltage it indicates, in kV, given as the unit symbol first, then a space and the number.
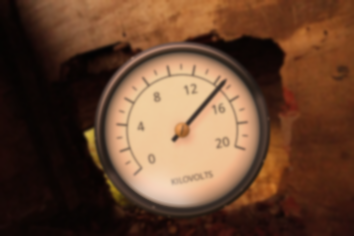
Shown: kV 14.5
